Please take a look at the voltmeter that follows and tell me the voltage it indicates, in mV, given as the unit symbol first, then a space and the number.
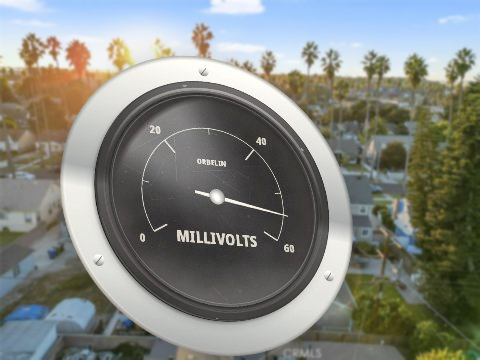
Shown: mV 55
